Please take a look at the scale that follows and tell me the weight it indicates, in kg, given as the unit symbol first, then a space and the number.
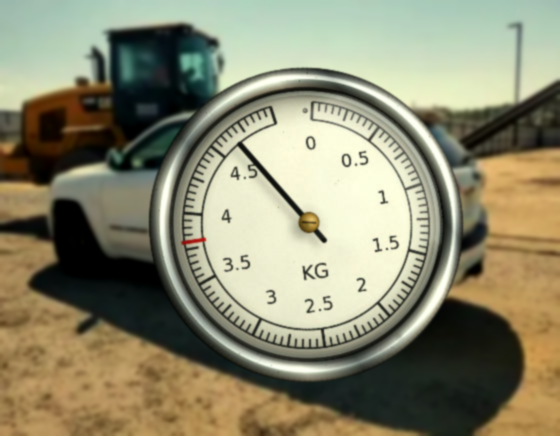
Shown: kg 4.65
